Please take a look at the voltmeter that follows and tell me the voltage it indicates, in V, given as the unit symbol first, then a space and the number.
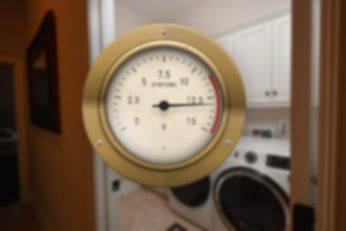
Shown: V 13
